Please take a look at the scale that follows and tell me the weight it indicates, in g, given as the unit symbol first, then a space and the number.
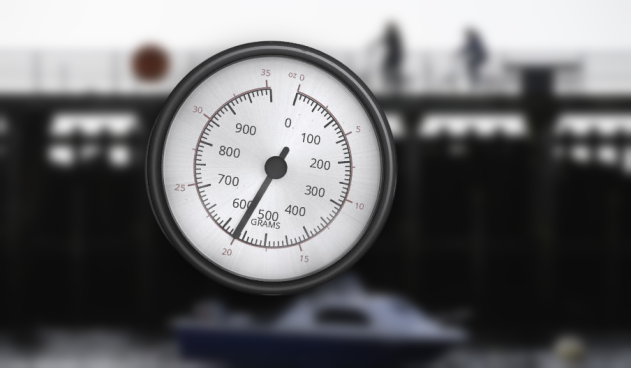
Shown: g 570
